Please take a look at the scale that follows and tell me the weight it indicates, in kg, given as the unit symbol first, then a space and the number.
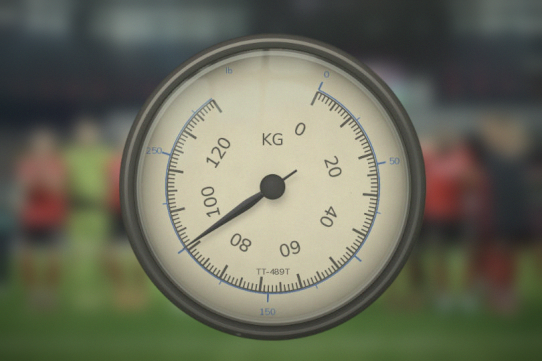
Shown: kg 91
